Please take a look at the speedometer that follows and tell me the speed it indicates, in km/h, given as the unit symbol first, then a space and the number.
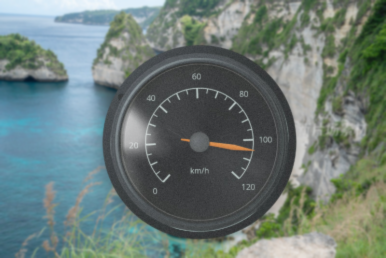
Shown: km/h 105
